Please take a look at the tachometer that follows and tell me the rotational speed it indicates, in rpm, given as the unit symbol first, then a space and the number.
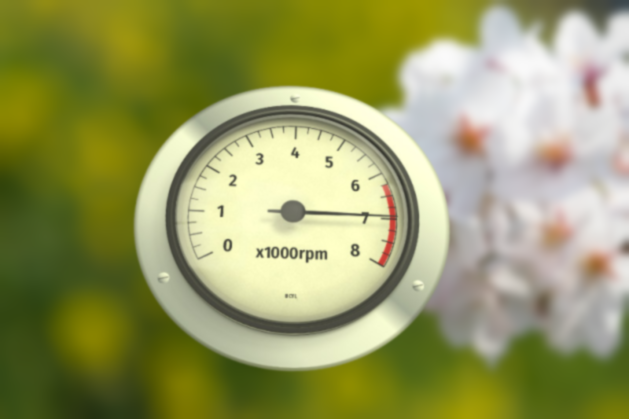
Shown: rpm 7000
